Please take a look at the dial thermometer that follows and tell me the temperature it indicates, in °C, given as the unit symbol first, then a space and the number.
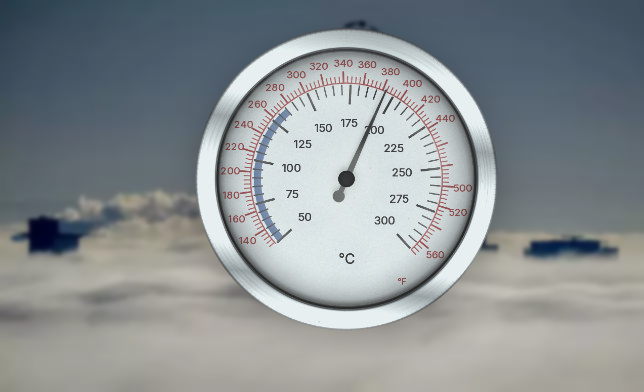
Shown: °C 195
